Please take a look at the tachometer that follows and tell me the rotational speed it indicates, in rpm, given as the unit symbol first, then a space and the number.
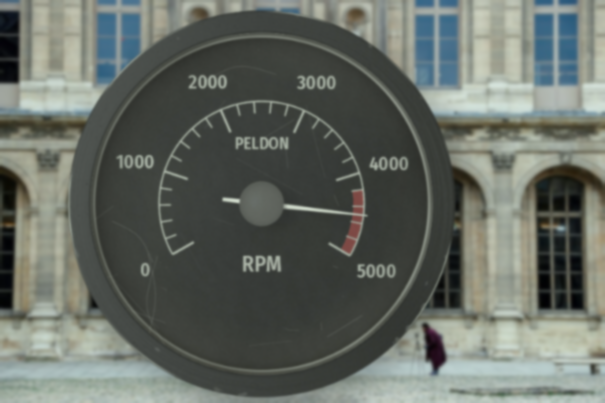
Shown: rpm 4500
